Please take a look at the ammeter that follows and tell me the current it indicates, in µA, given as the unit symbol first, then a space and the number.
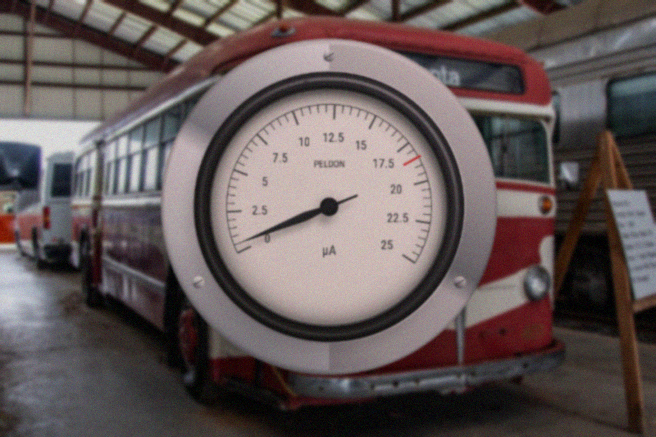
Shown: µA 0.5
